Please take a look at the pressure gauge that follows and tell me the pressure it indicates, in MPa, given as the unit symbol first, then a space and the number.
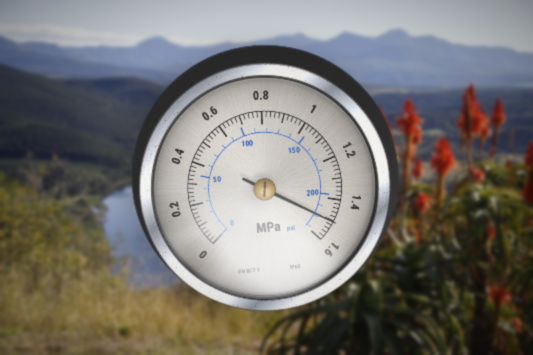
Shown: MPa 1.5
